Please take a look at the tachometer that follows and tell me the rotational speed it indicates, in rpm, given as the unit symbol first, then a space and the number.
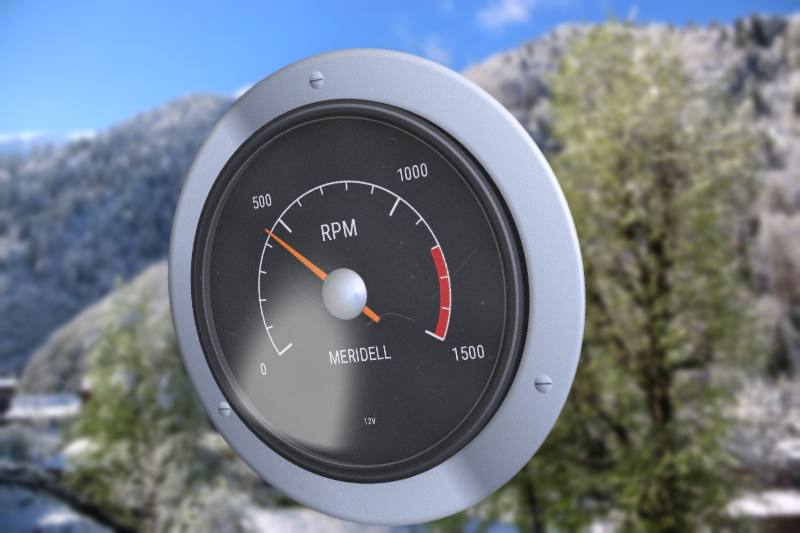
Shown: rpm 450
